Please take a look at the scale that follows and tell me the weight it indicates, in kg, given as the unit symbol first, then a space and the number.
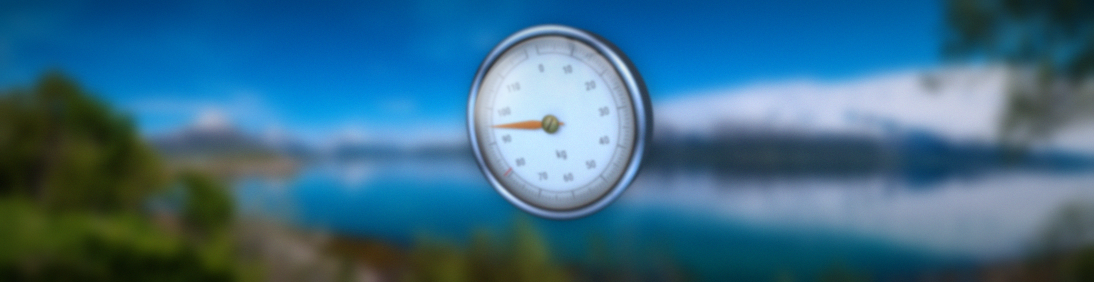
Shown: kg 95
